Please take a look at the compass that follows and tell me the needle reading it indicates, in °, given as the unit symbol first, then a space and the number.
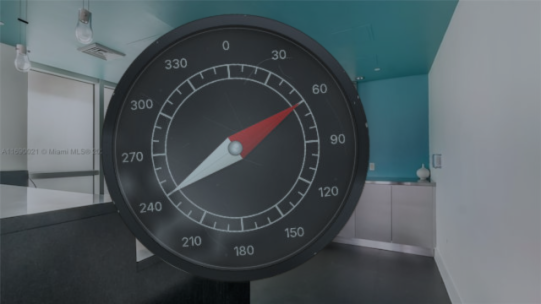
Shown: ° 60
